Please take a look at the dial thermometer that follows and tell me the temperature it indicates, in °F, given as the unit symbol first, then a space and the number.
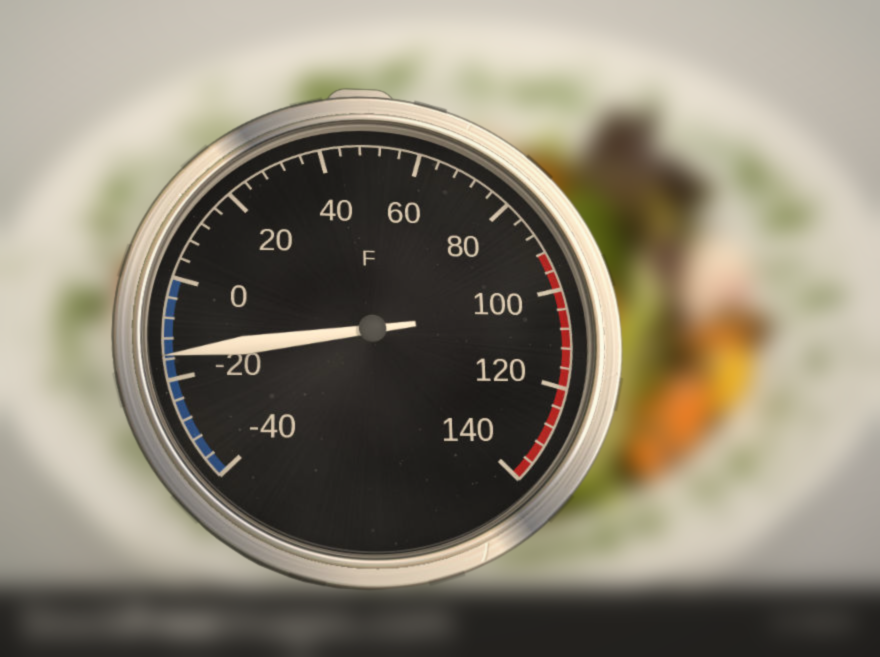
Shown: °F -16
